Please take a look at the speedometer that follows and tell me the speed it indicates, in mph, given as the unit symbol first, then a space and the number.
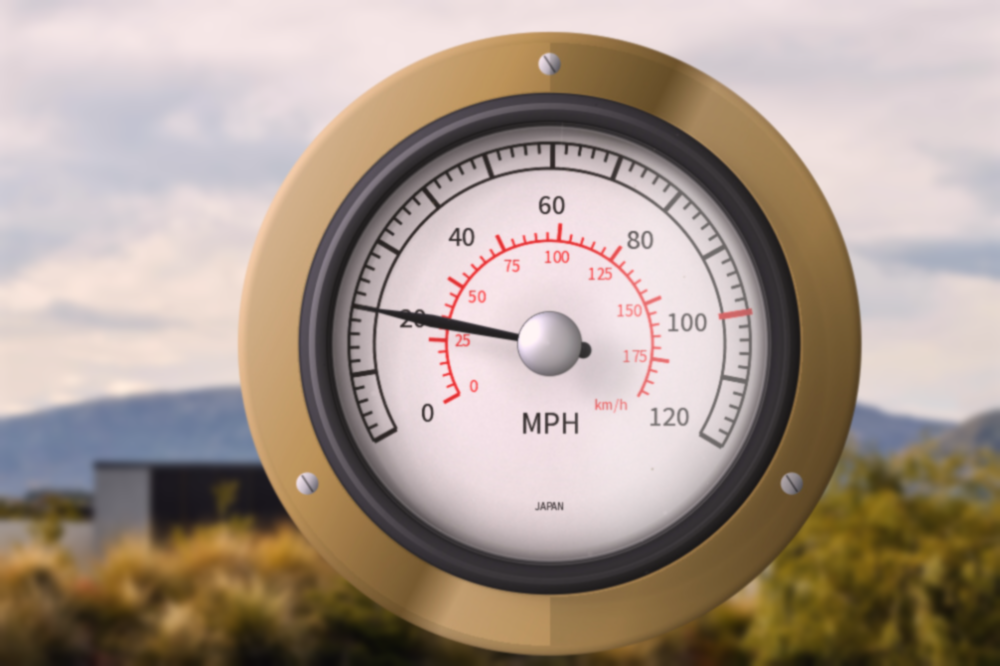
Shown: mph 20
